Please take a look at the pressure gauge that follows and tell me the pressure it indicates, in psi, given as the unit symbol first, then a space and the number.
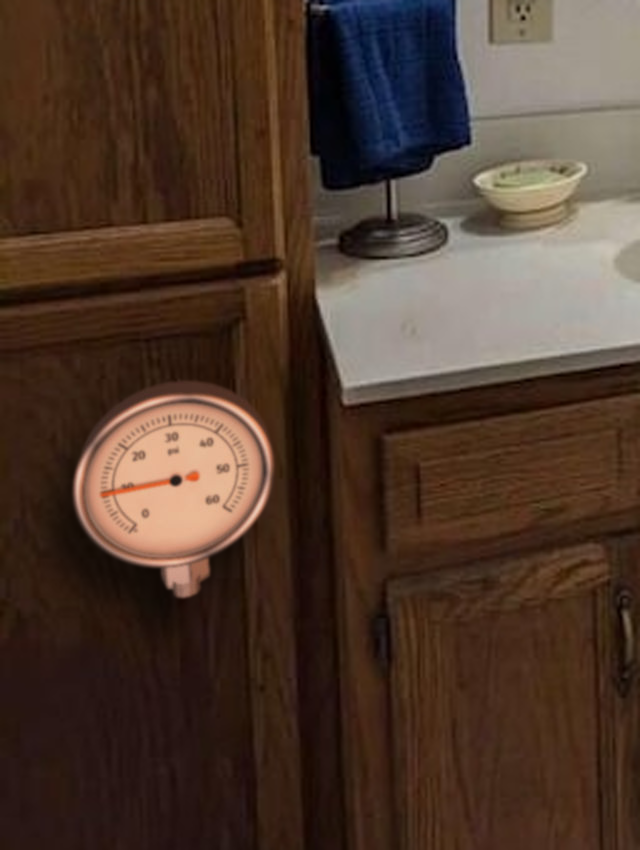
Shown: psi 10
